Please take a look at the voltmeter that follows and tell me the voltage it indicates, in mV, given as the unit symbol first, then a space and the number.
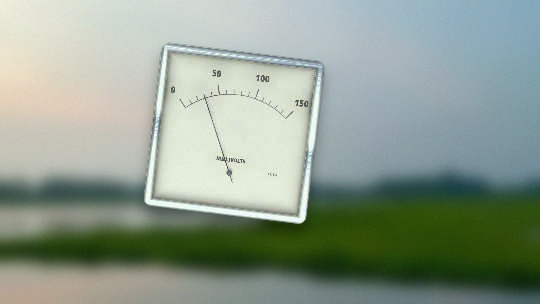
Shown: mV 30
